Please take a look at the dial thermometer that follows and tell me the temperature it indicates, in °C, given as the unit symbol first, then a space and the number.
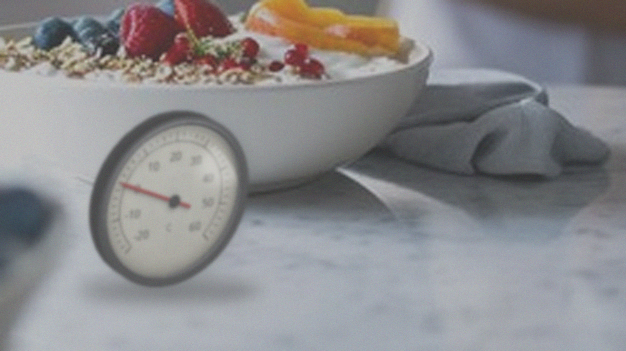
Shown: °C 0
